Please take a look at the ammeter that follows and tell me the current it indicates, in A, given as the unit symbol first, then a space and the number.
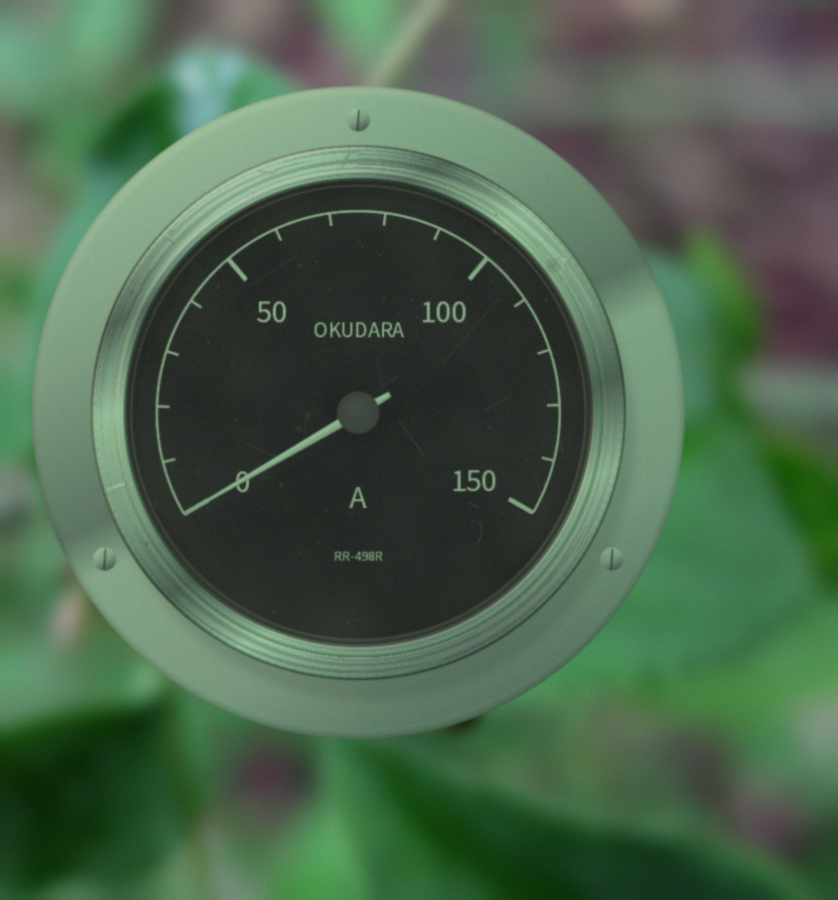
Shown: A 0
